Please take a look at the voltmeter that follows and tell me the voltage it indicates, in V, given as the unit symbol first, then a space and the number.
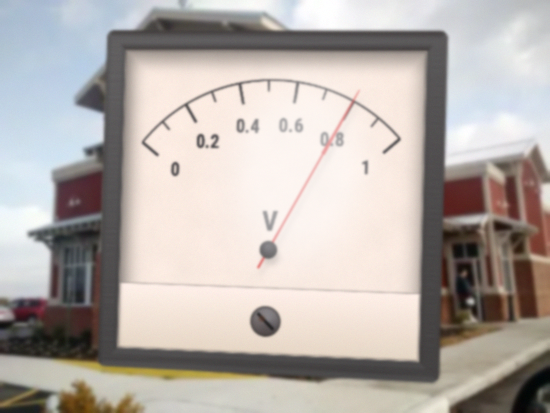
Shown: V 0.8
